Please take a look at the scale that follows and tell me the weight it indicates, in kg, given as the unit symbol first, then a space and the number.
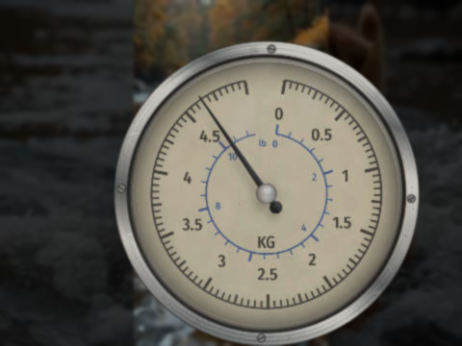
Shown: kg 4.65
